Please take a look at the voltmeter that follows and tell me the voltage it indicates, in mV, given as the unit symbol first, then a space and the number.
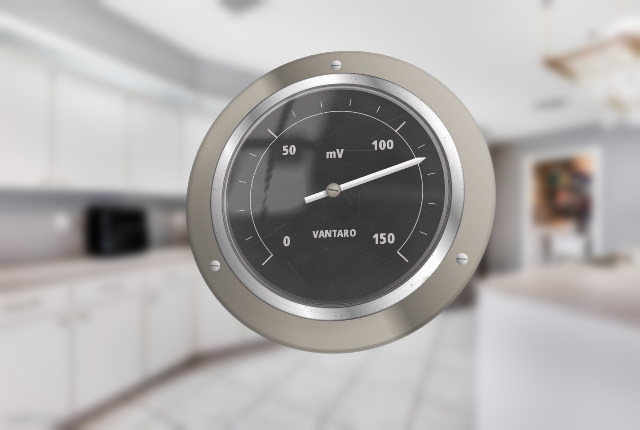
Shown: mV 115
